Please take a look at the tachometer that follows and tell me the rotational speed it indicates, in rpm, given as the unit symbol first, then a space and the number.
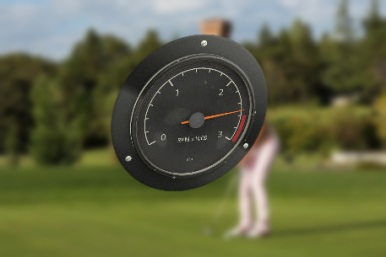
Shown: rpm 2500
